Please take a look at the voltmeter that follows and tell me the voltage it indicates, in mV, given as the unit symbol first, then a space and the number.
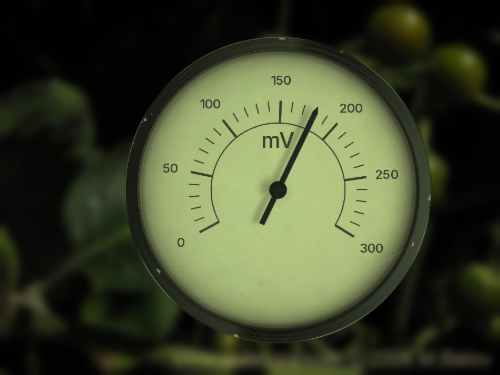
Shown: mV 180
